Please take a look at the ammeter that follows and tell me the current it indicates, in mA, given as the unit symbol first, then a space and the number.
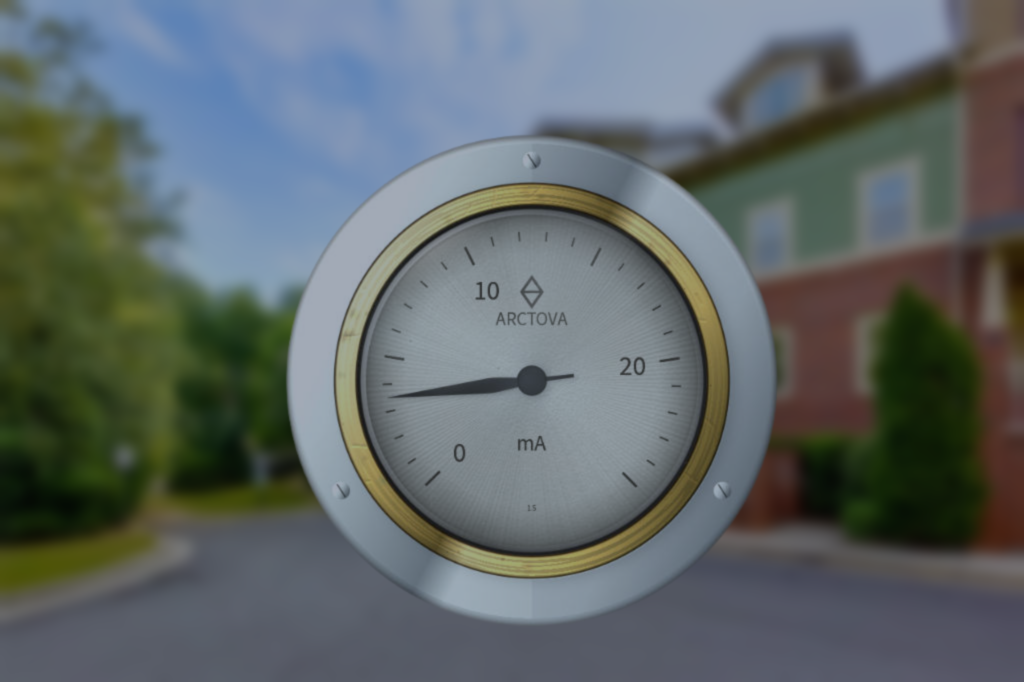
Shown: mA 3.5
